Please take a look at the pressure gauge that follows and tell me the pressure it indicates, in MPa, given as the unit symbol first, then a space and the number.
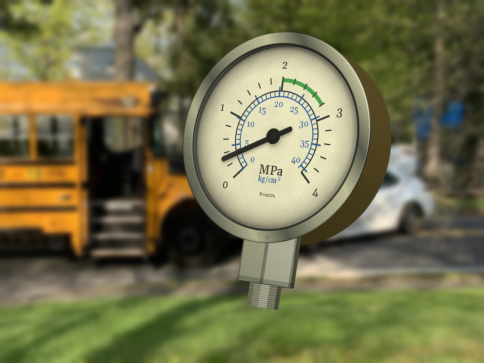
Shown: MPa 0.3
